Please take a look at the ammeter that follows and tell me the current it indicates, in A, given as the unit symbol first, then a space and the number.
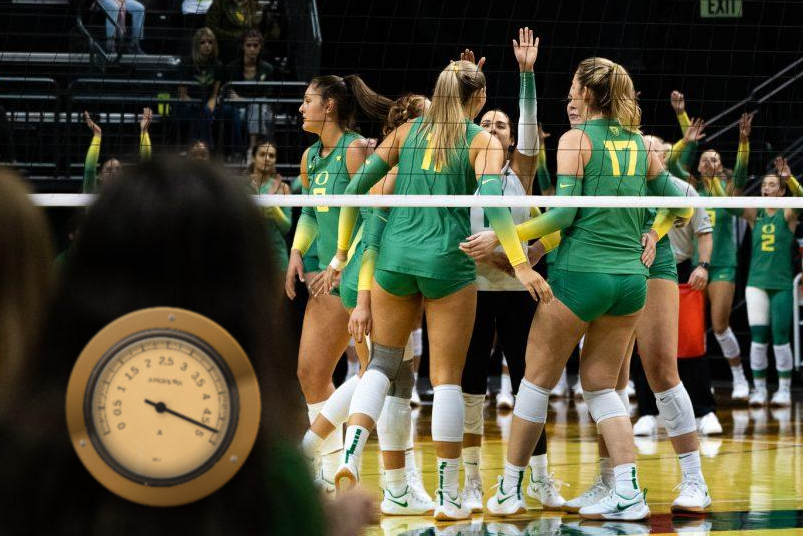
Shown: A 4.75
